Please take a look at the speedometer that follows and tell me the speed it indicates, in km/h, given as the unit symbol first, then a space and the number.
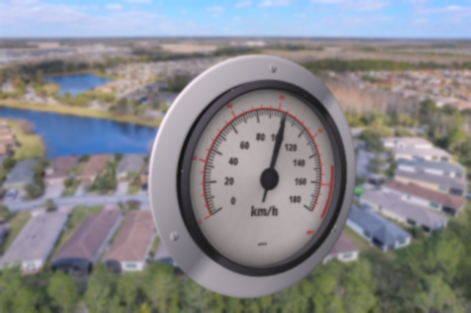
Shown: km/h 100
